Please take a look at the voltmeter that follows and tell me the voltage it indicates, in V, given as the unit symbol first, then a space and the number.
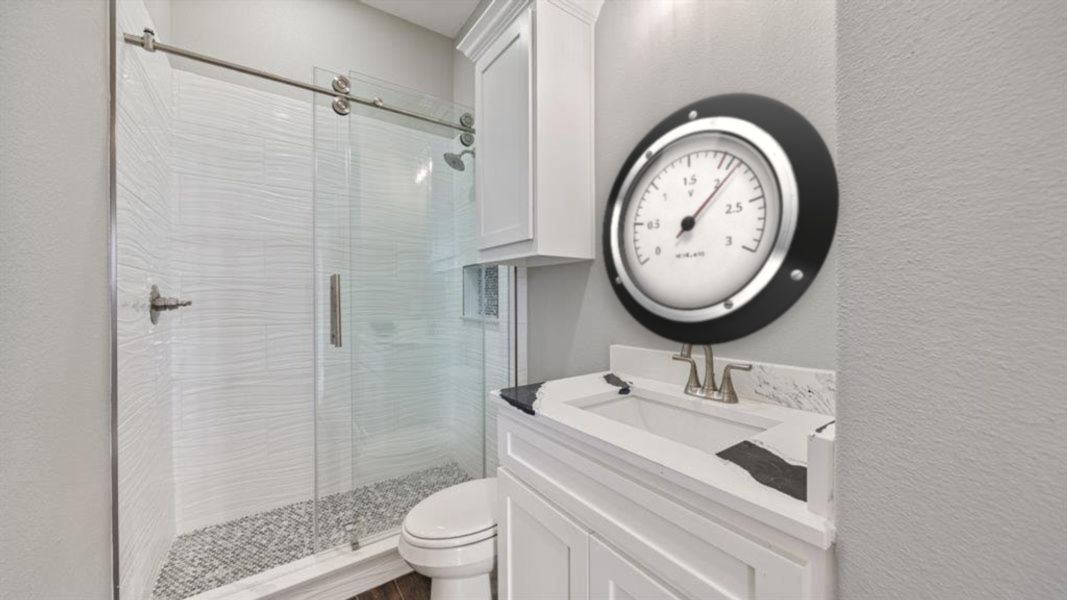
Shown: V 2.1
